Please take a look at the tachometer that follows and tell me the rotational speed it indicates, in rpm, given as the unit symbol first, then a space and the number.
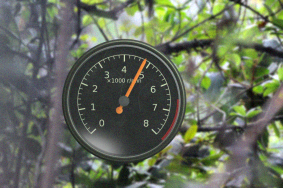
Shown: rpm 4800
